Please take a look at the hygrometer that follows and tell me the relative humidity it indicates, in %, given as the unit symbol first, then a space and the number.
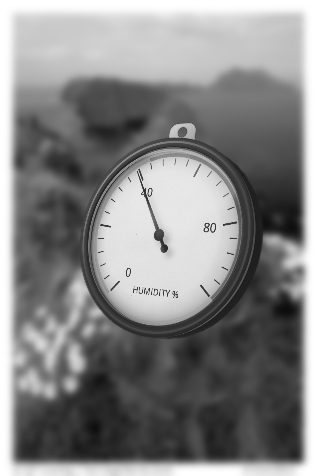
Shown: % 40
